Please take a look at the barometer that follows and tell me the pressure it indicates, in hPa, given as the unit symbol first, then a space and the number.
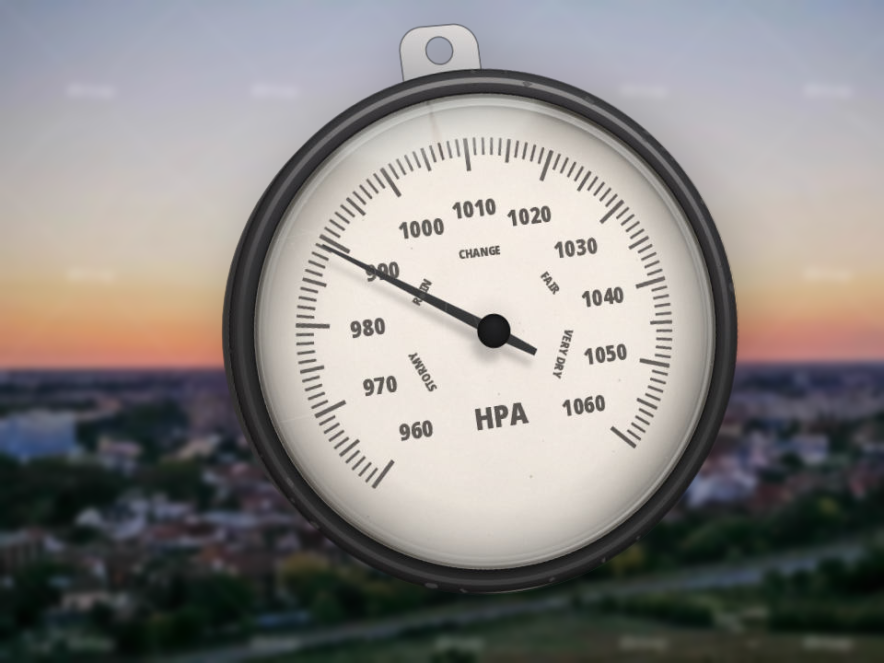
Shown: hPa 989
